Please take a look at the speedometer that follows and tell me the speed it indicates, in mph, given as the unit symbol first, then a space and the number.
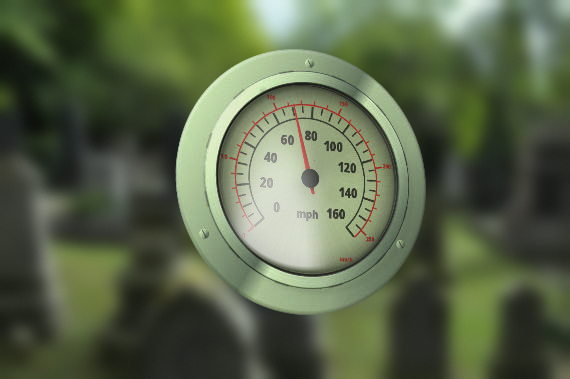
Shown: mph 70
